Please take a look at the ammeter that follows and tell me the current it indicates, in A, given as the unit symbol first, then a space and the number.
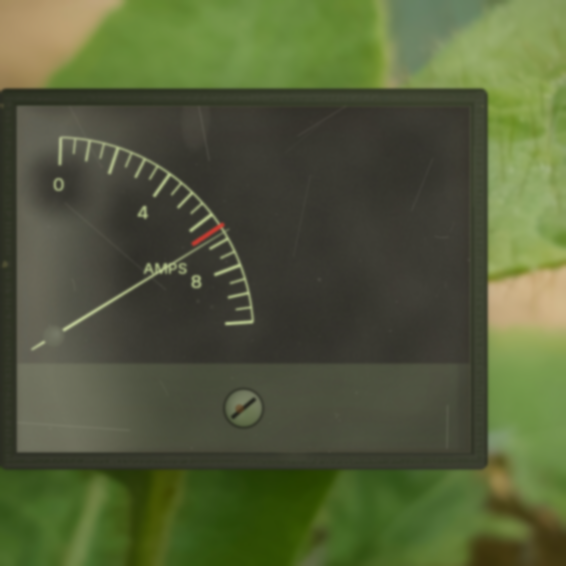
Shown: A 6.75
